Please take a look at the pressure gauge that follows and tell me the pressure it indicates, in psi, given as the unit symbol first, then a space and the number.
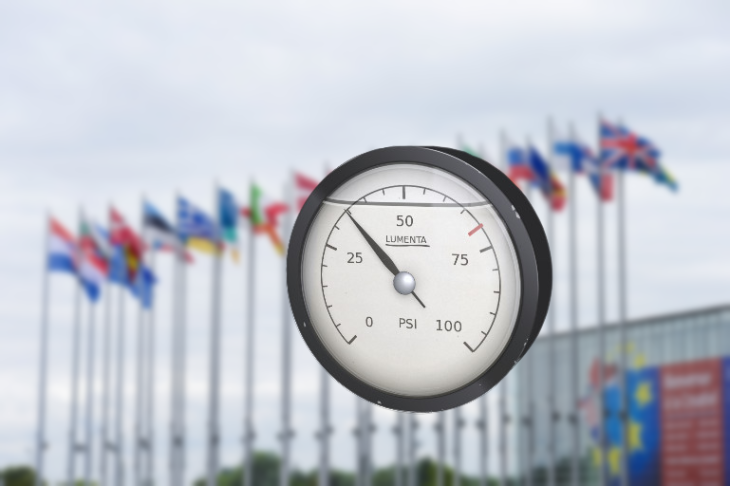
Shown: psi 35
